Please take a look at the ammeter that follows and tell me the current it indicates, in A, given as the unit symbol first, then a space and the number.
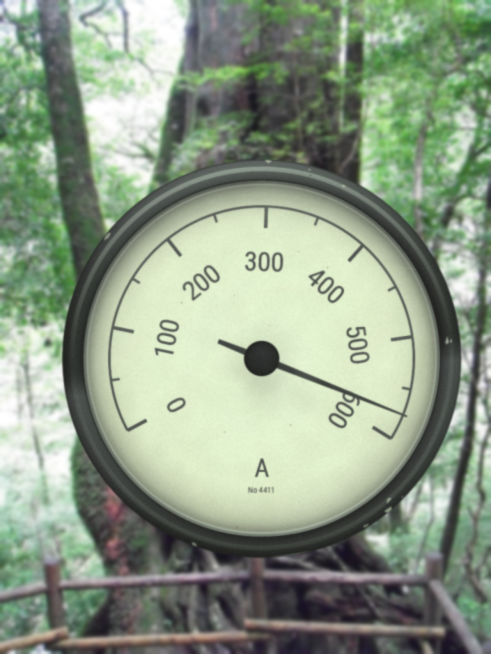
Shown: A 575
